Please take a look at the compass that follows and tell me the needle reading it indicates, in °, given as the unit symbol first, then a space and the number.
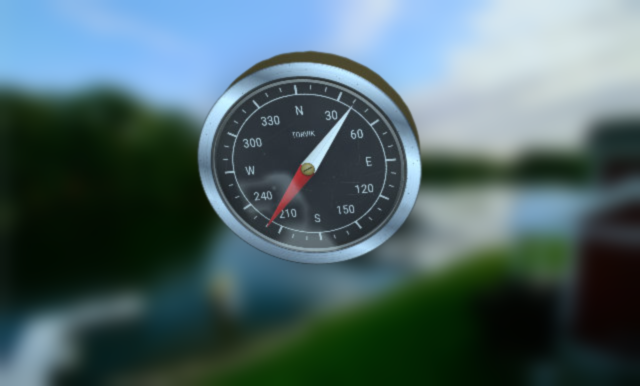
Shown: ° 220
